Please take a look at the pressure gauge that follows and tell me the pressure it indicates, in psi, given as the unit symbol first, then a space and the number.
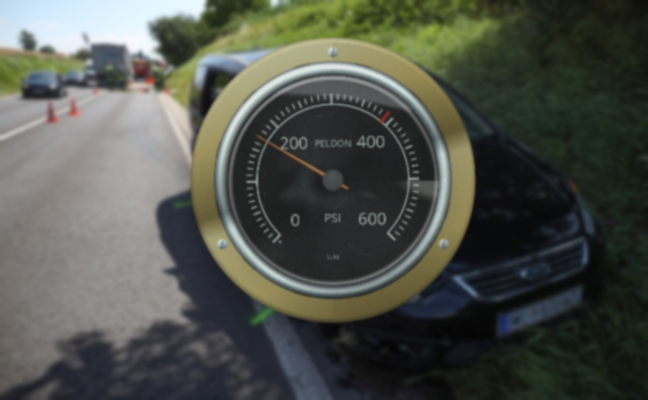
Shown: psi 170
